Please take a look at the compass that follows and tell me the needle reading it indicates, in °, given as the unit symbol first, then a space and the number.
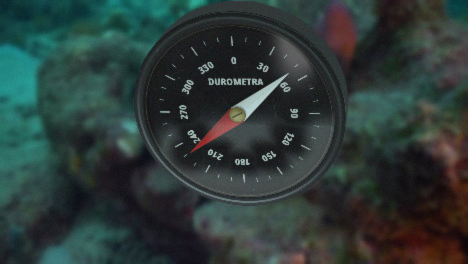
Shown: ° 230
